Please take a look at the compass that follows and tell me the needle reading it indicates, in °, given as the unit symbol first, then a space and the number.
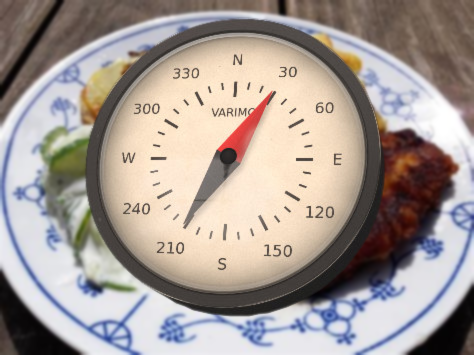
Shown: ° 30
